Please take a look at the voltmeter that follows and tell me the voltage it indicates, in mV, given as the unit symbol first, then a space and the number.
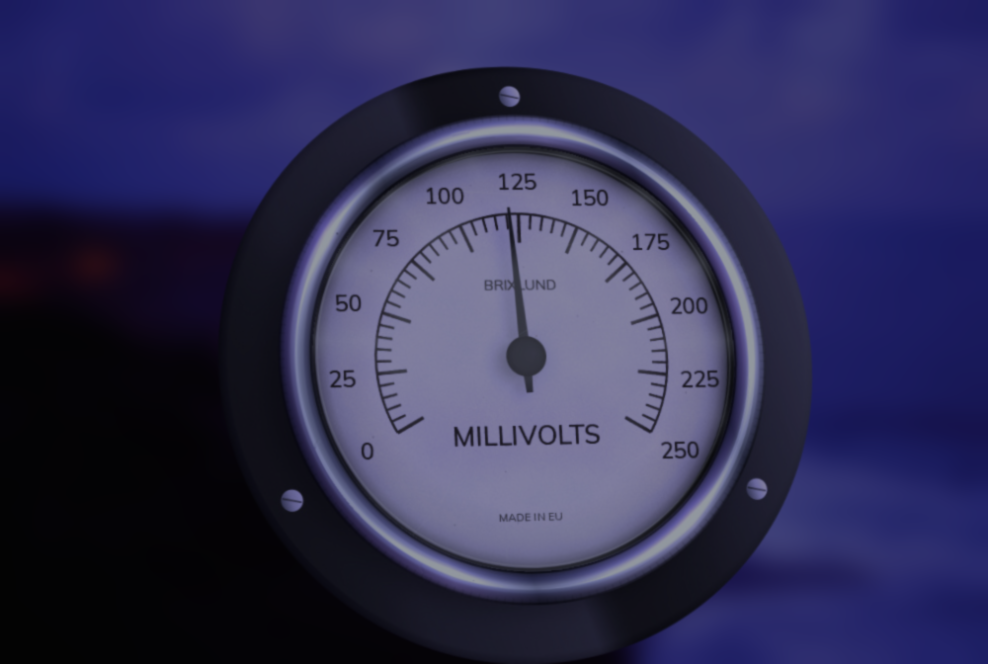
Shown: mV 120
